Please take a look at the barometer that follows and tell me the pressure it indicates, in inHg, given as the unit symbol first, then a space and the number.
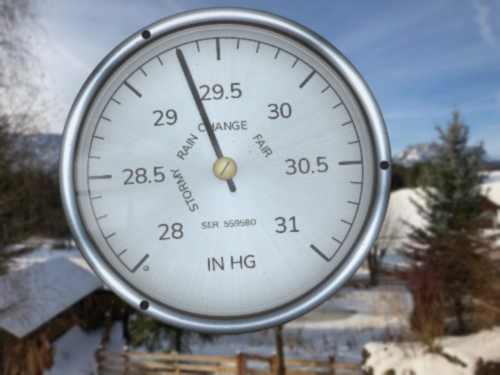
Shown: inHg 29.3
